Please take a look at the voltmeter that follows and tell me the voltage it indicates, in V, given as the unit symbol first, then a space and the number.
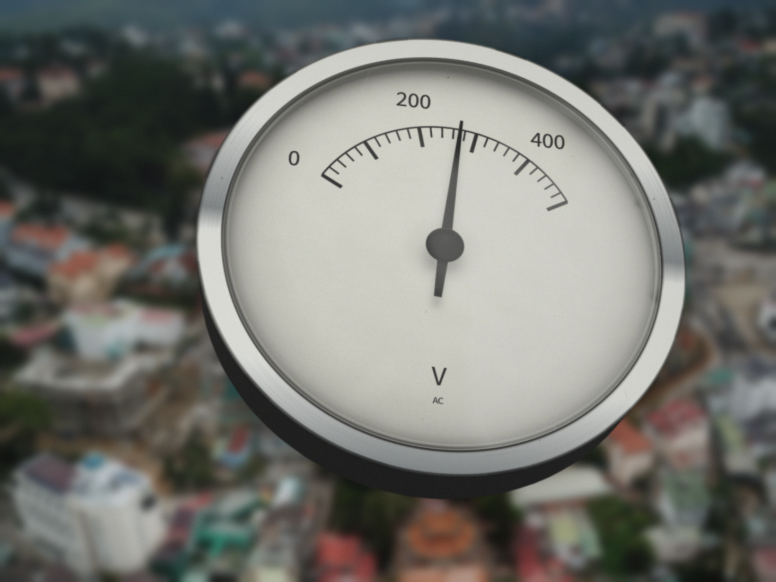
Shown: V 270
